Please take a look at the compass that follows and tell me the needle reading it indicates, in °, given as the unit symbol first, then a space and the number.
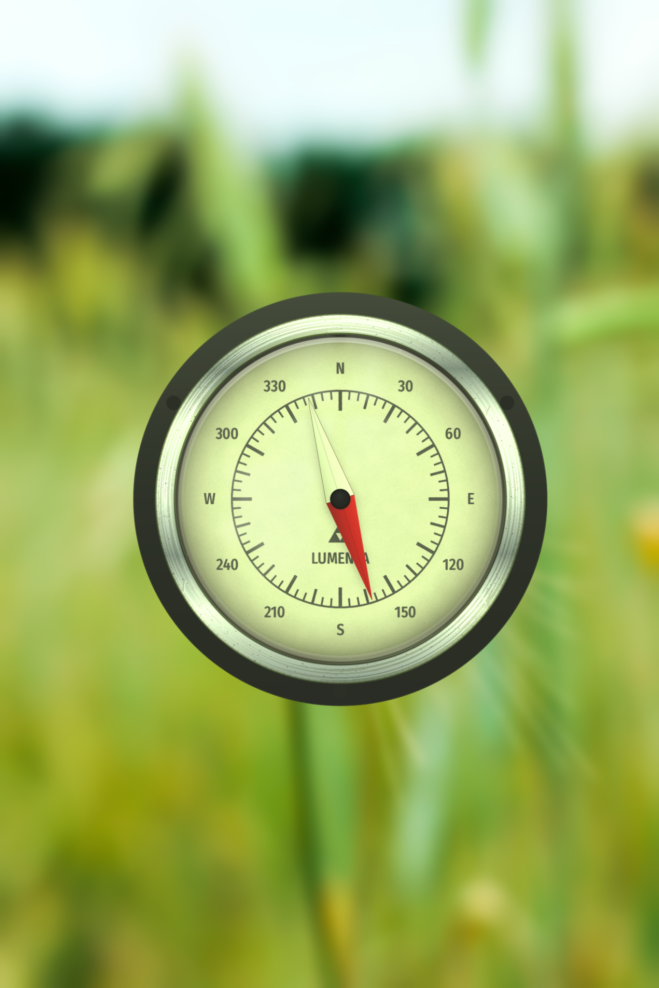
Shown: ° 162.5
